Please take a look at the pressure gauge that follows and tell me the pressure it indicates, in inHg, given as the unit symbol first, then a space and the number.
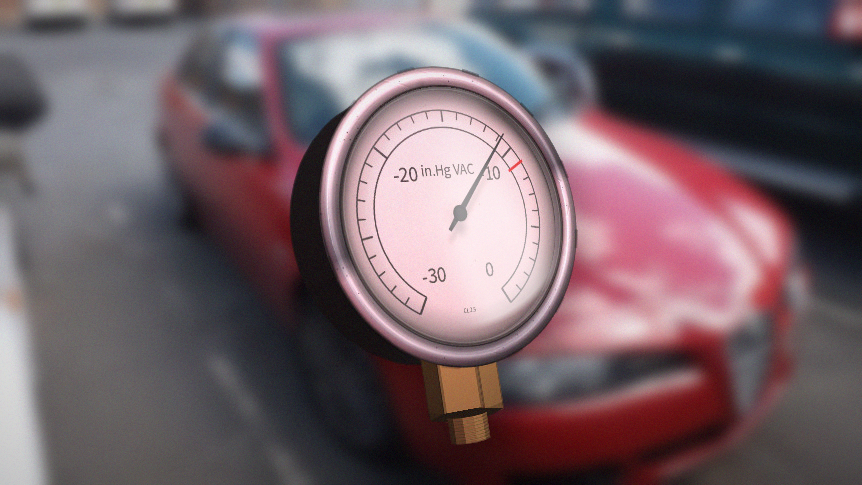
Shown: inHg -11
